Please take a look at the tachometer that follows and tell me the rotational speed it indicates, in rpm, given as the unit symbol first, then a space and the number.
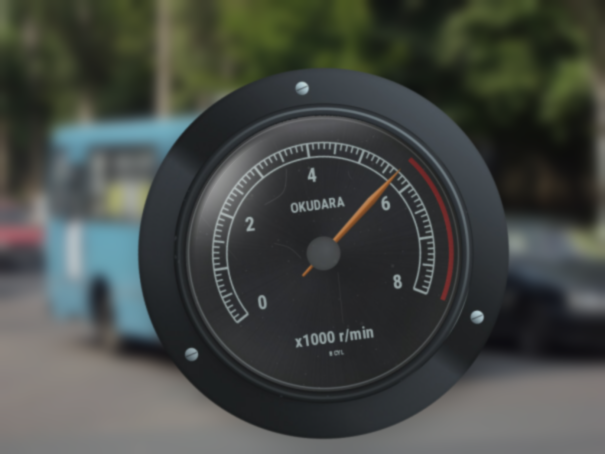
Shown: rpm 5700
